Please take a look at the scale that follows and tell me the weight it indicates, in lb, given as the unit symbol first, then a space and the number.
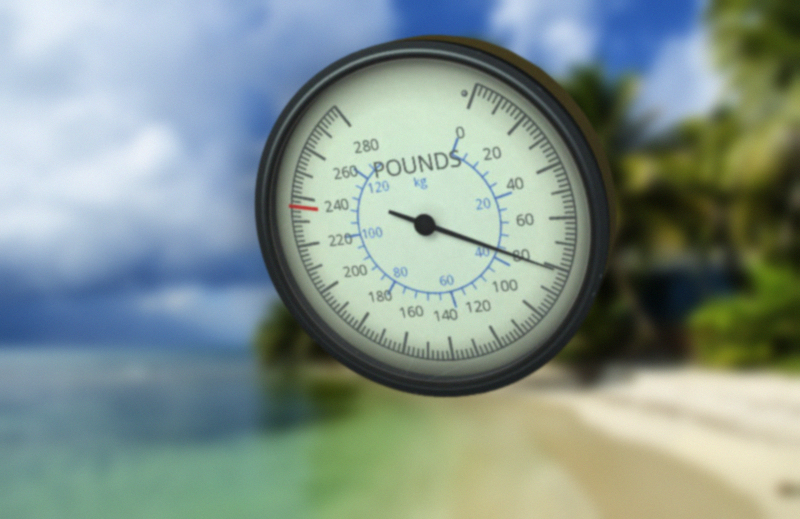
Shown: lb 80
